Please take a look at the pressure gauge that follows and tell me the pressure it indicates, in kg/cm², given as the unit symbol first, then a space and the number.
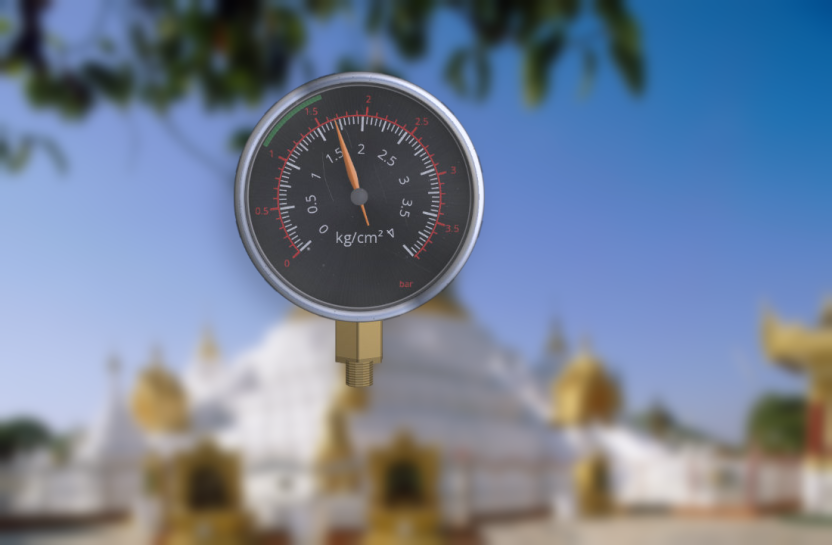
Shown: kg/cm² 1.7
